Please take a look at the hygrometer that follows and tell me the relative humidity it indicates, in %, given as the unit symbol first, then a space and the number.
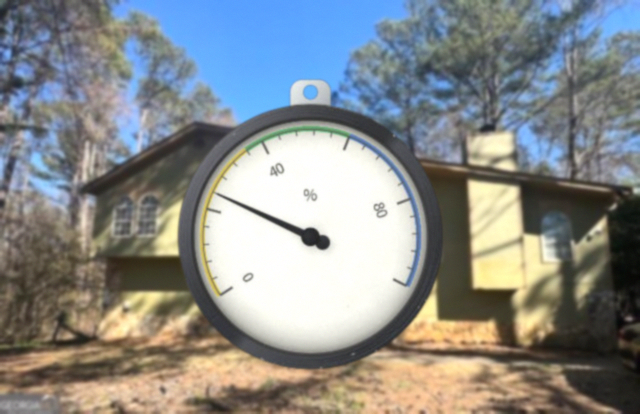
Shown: % 24
